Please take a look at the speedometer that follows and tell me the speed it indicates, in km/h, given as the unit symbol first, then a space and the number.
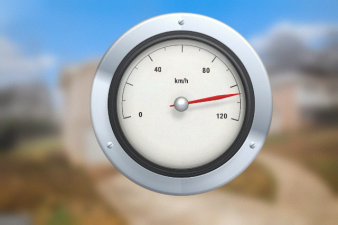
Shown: km/h 105
